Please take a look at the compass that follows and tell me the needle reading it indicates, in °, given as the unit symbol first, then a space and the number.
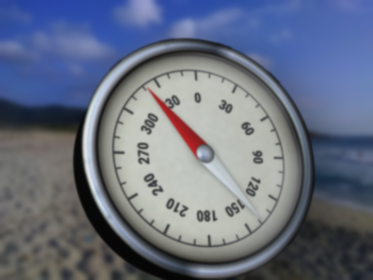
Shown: ° 320
